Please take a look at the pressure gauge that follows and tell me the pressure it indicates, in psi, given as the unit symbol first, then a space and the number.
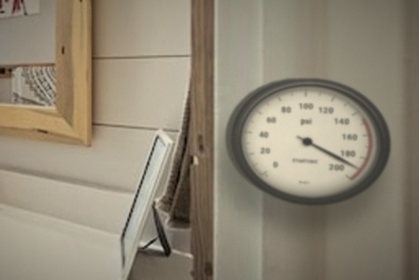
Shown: psi 190
